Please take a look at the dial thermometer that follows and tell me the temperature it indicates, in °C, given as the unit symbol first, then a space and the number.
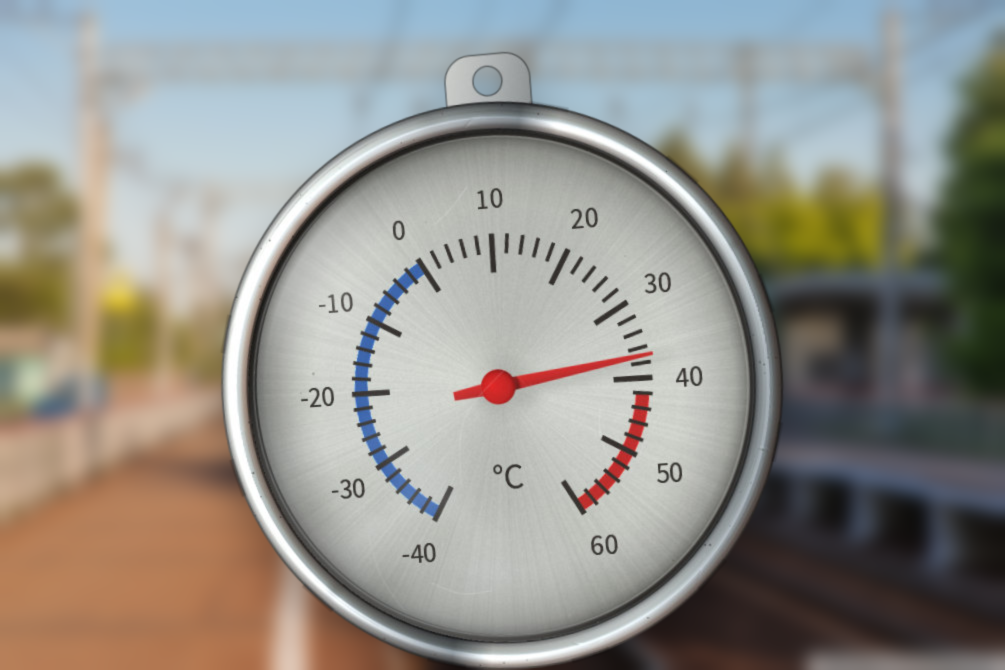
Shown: °C 37
